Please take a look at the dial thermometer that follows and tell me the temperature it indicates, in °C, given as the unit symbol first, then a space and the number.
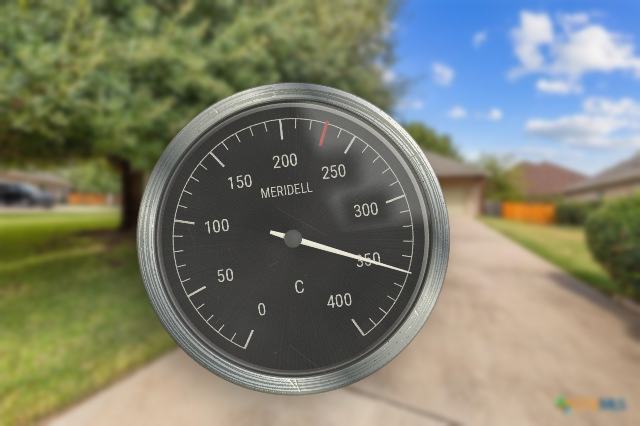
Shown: °C 350
